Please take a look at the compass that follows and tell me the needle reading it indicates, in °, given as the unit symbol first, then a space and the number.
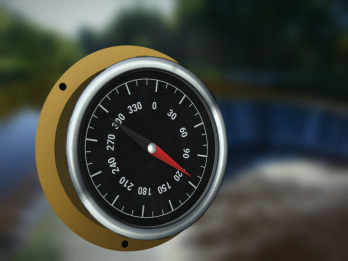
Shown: ° 115
